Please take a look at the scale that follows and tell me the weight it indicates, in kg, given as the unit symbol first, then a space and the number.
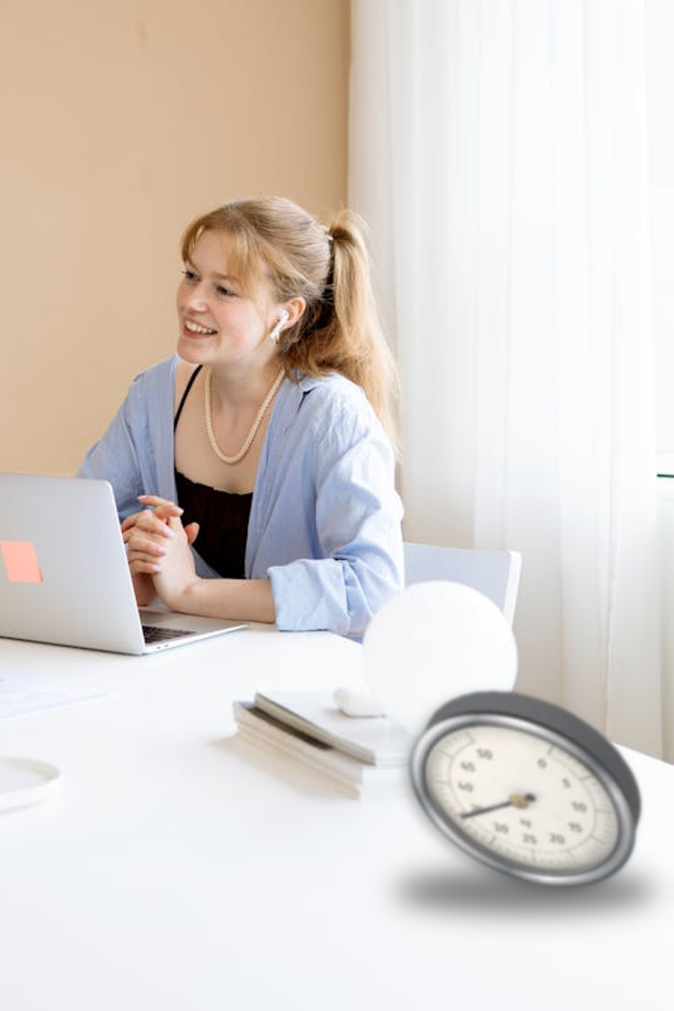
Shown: kg 35
